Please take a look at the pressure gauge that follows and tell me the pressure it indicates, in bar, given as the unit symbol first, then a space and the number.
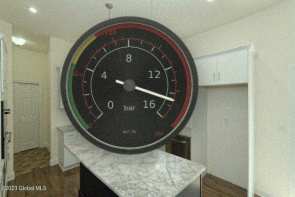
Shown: bar 14.5
